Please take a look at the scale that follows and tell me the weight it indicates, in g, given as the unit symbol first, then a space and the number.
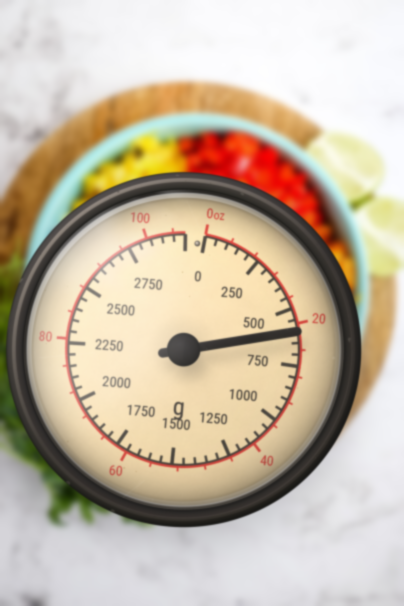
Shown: g 600
